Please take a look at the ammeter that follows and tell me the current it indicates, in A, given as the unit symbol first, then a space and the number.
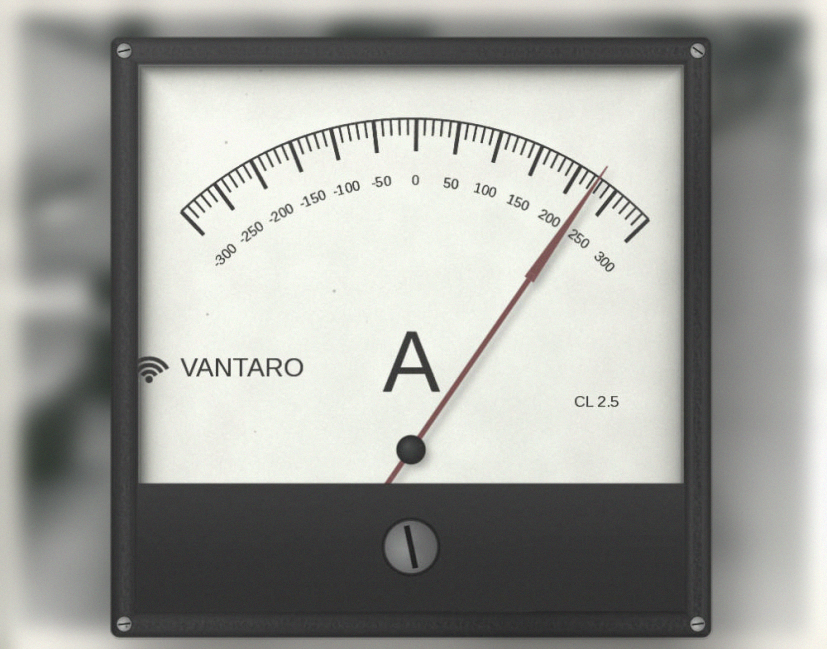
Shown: A 225
